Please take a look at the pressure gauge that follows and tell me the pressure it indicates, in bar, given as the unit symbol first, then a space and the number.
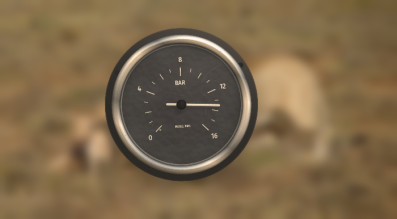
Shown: bar 13.5
